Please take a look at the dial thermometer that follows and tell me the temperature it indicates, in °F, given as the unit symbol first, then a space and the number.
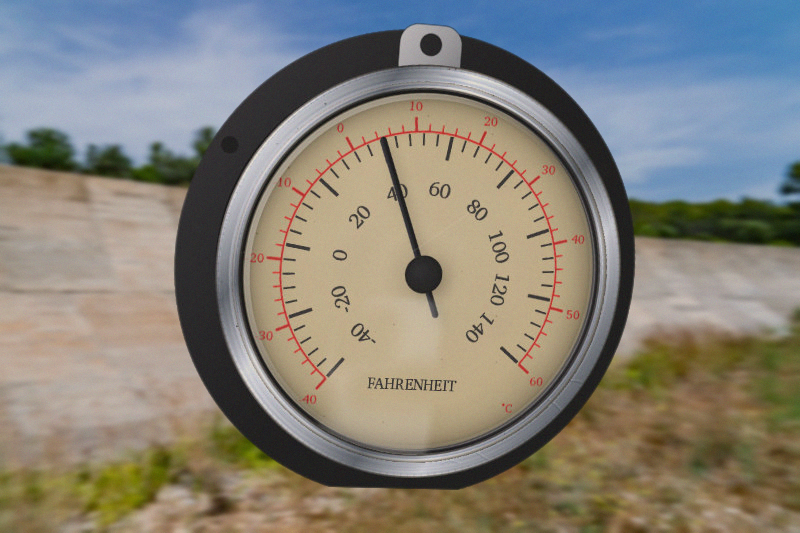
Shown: °F 40
